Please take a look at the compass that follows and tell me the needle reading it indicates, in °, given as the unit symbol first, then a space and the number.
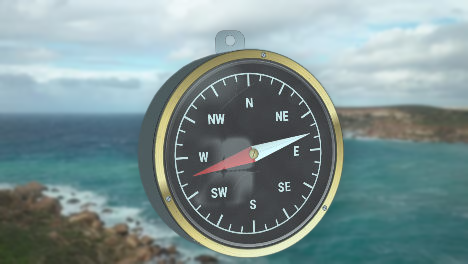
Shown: ° 255
